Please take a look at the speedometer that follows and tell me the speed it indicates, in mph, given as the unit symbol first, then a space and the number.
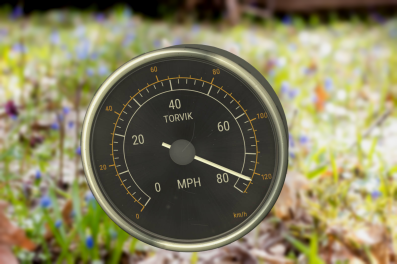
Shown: mph 76
